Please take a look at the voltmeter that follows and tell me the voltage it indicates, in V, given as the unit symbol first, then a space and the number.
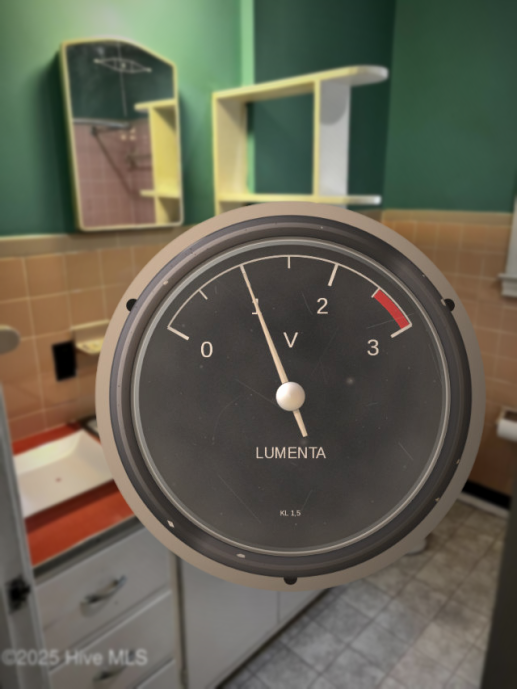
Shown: V 1
